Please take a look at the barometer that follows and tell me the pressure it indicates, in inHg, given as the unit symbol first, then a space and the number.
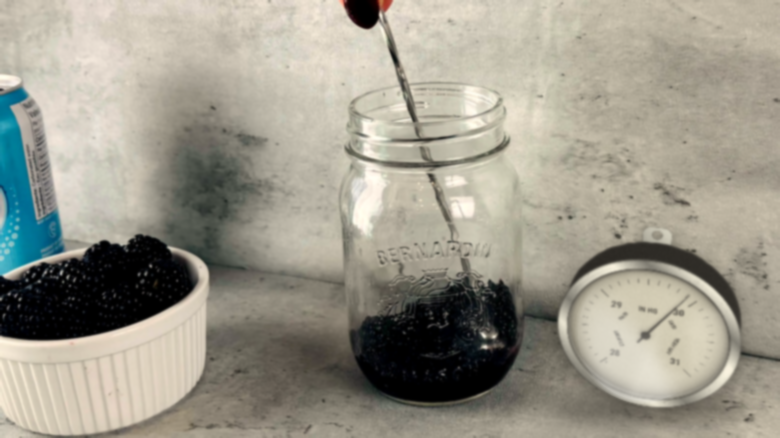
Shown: inHg 29.9
